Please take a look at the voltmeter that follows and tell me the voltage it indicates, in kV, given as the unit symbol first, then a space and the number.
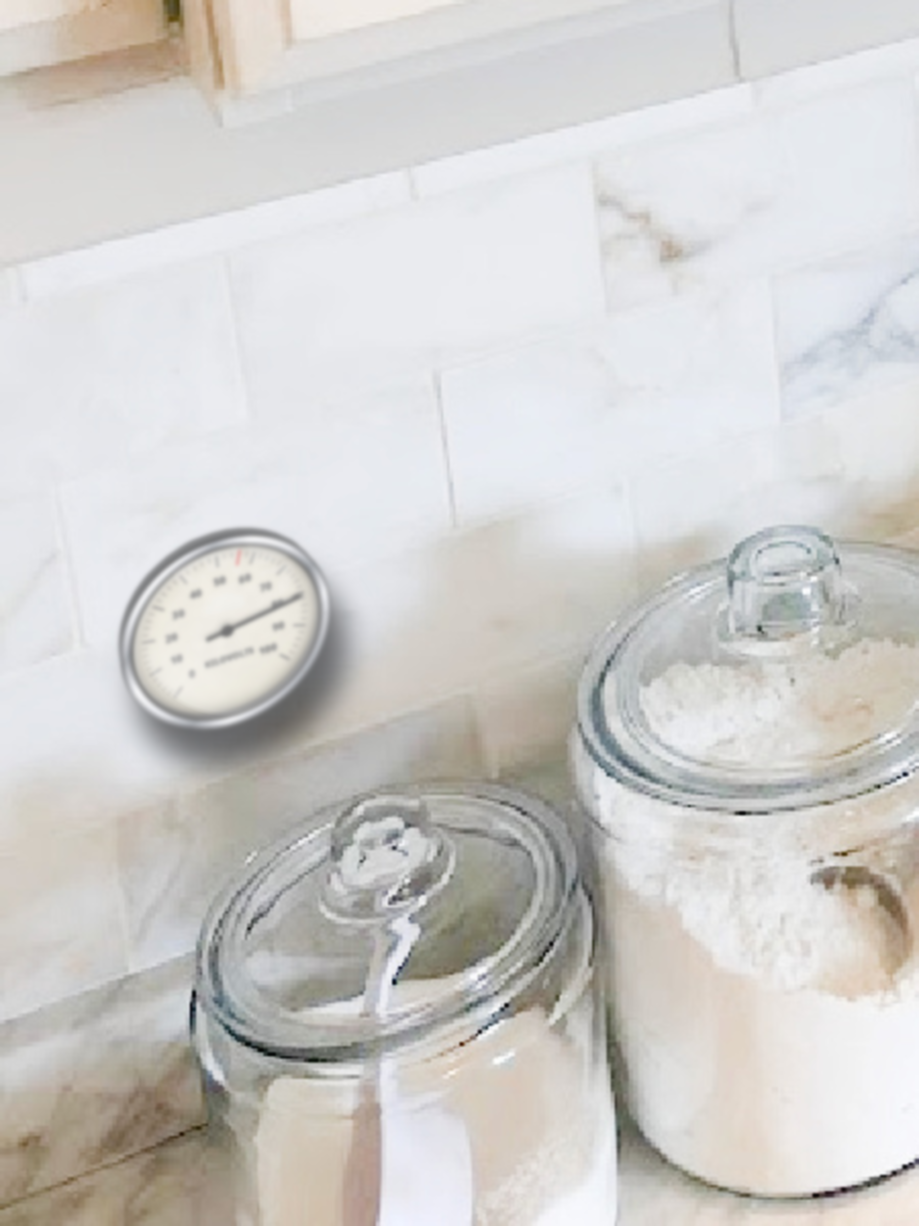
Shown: kV 80
